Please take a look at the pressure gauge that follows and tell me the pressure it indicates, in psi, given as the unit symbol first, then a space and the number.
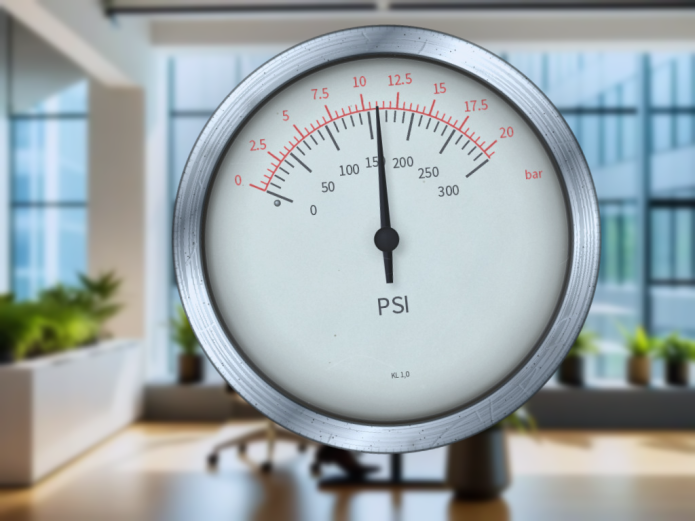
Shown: psi 160
